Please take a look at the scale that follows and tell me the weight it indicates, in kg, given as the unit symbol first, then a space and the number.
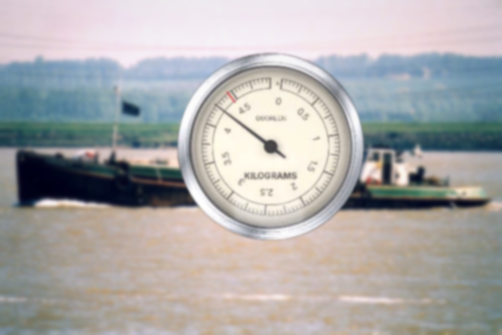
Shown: kg 4.25
